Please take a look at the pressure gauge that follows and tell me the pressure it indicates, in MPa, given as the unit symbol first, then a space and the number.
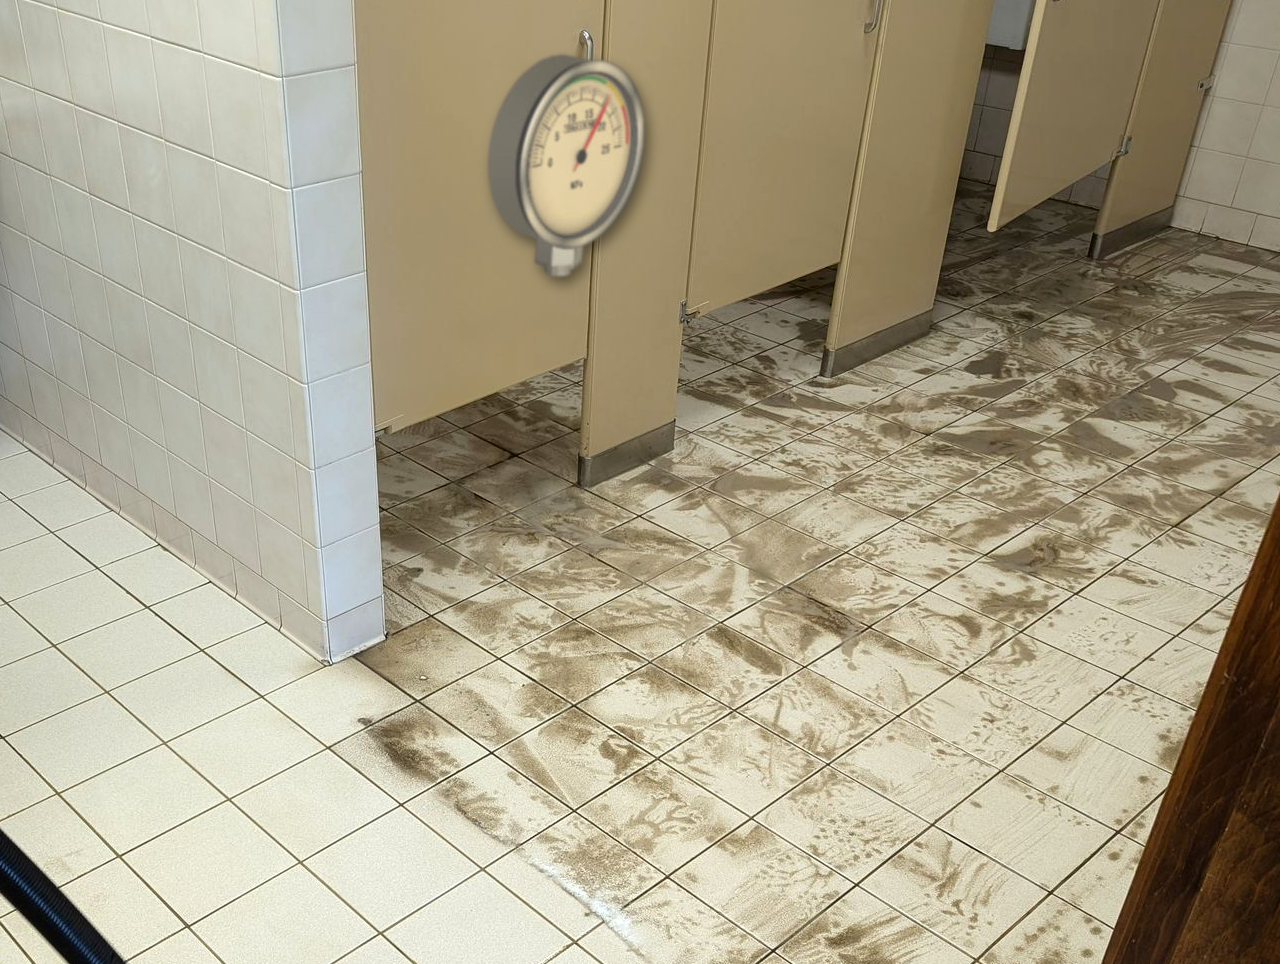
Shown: MPa 17.5
